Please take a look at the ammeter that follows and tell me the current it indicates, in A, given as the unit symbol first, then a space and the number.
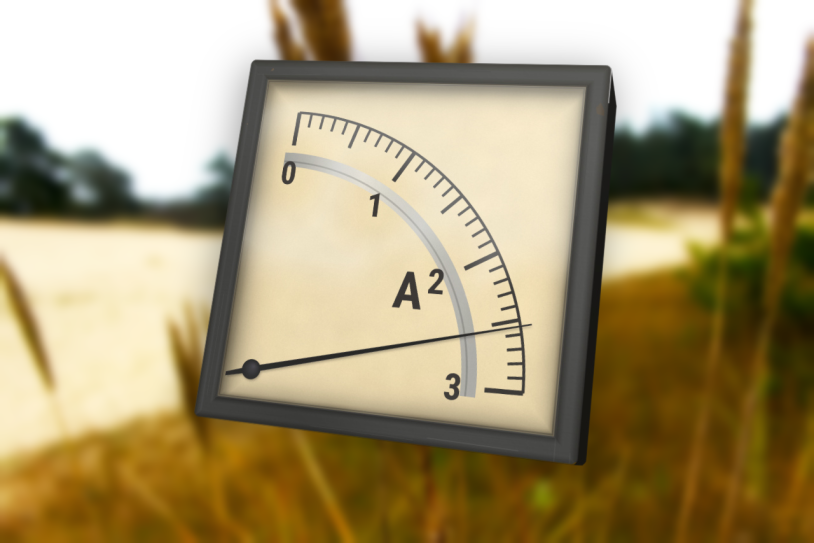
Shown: A 2.55
